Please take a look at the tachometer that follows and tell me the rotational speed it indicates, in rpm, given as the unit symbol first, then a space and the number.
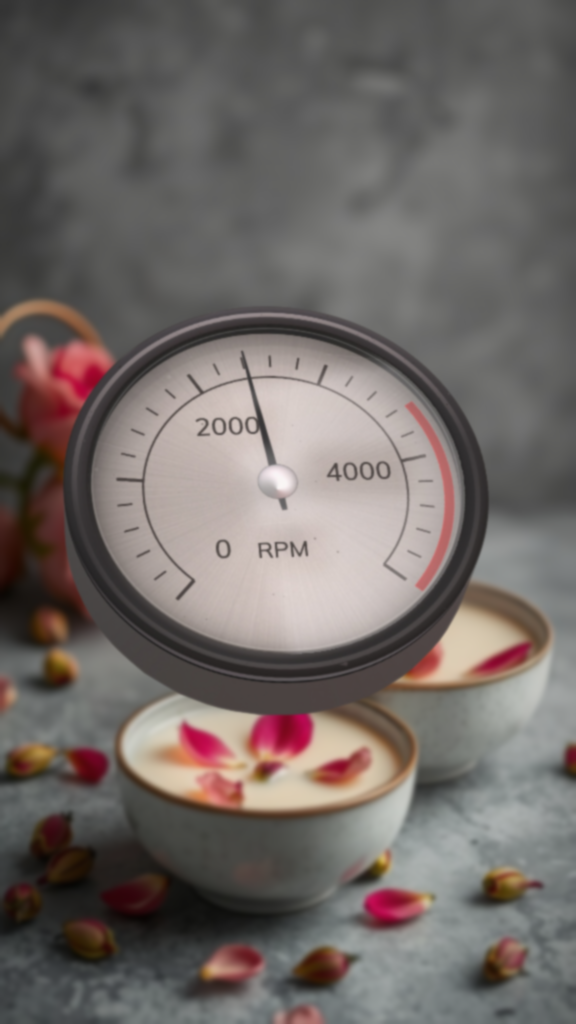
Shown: rpm 2400
